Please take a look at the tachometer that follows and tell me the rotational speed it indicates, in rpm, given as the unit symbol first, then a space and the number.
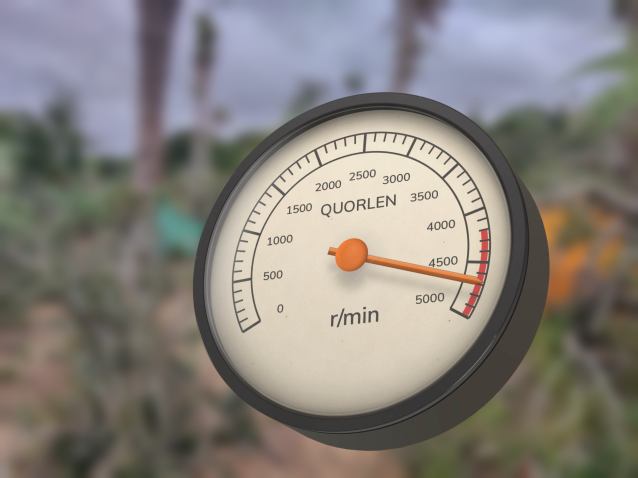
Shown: rpm 4700
